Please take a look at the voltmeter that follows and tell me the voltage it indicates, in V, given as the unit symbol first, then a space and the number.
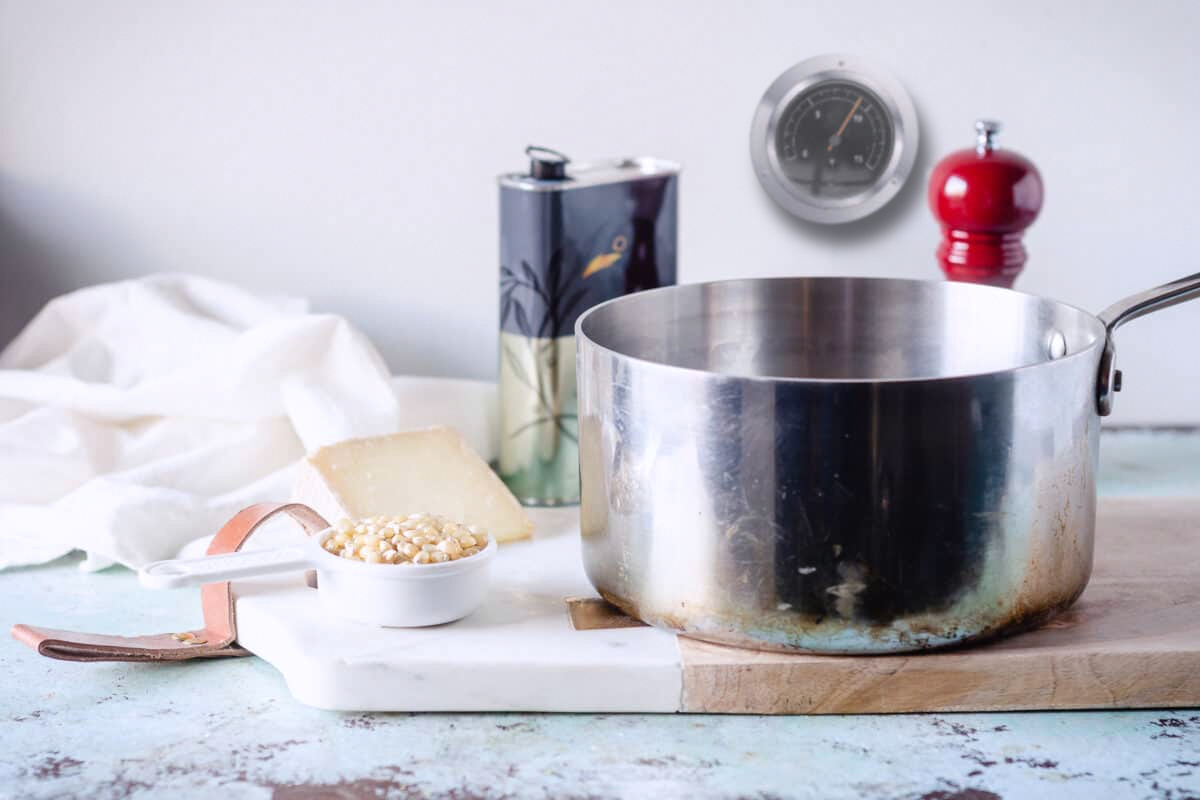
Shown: V 9
